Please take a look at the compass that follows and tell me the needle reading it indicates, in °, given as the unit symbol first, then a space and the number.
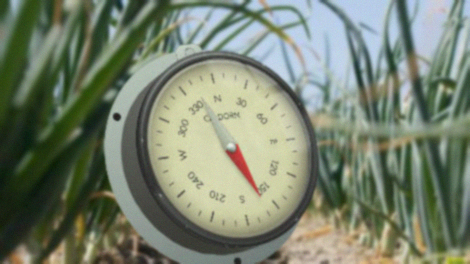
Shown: ° 160
